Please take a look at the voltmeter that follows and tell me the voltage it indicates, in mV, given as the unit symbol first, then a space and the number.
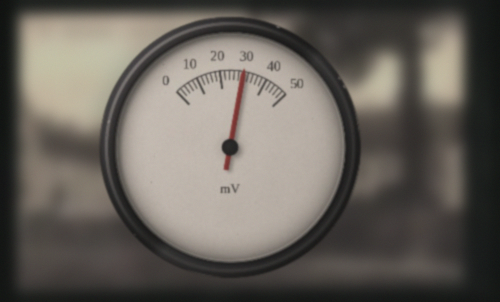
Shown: mV 30
